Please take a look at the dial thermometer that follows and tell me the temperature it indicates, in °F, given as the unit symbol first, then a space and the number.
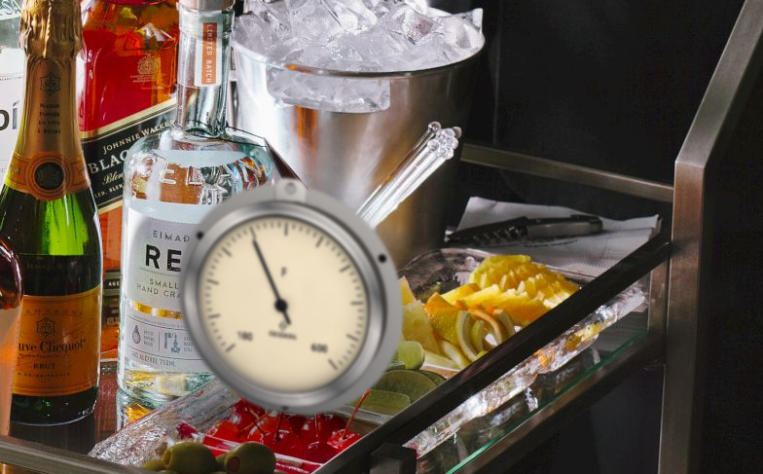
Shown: °F 300
